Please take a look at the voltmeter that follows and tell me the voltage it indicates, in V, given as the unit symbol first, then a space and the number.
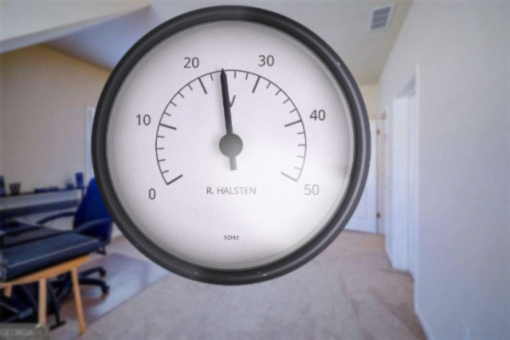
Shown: V 24
